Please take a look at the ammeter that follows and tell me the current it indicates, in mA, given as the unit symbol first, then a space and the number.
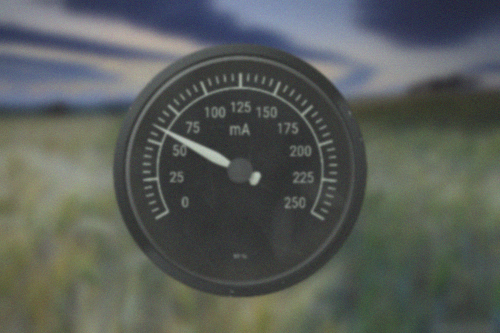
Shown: mA 60
